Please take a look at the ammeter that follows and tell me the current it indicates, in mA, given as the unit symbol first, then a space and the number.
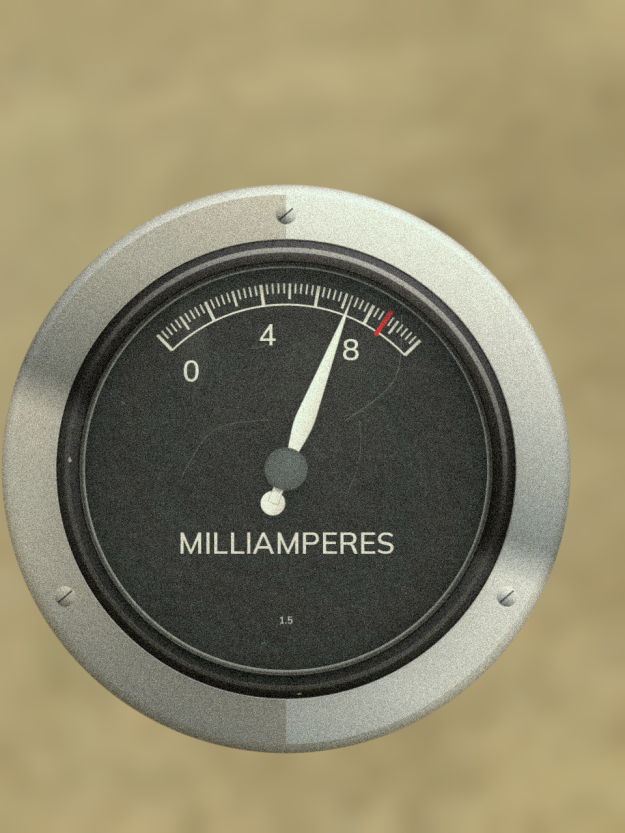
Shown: mA 7.2
